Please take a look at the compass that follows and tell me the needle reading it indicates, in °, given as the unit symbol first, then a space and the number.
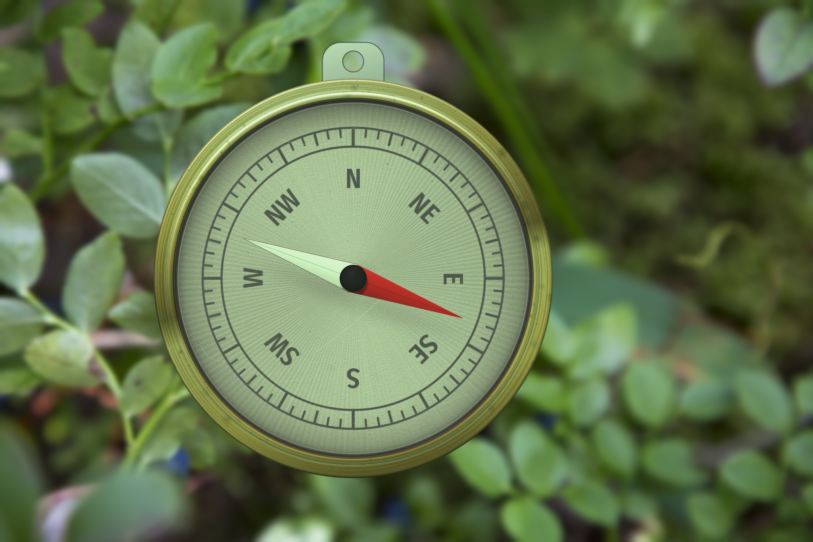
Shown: ° 110
